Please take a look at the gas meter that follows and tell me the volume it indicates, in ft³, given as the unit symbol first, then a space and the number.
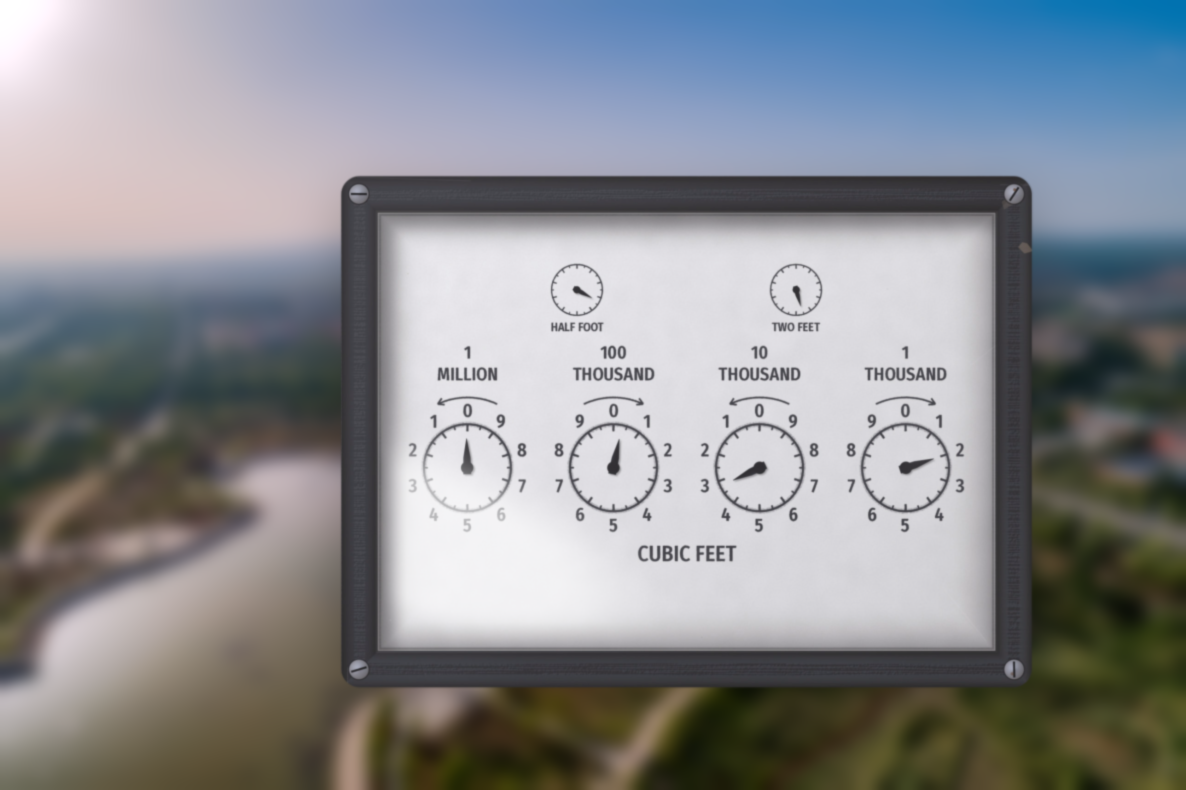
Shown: ft³ 3200
